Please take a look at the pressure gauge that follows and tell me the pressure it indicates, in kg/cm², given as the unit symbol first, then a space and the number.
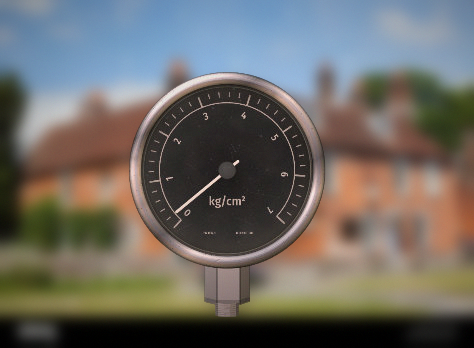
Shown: kg/cm² 0.2
